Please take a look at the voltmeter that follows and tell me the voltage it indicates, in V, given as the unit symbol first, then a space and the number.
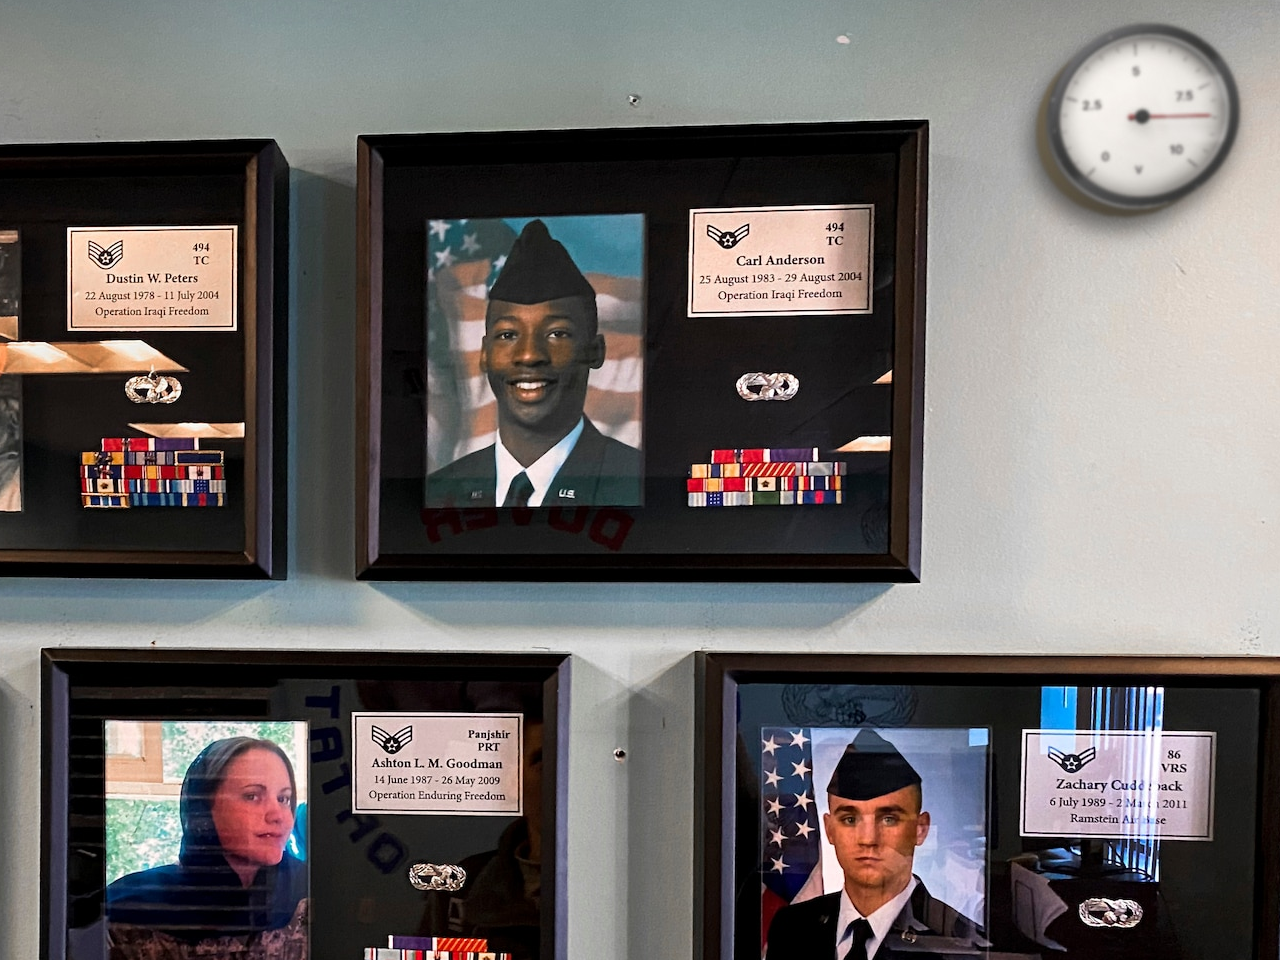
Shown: V 8.5
